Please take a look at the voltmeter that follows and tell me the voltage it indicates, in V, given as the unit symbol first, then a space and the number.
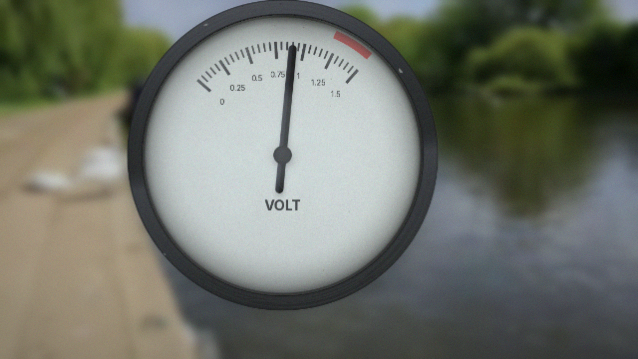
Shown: V 0.9
